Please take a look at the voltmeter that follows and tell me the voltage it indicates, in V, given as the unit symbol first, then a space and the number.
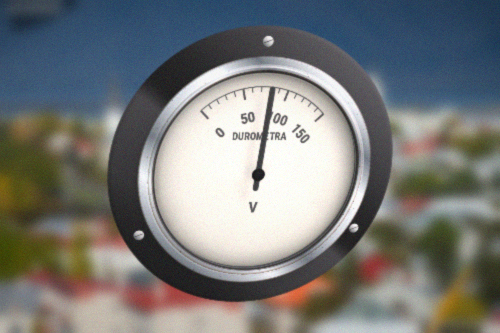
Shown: V 80
